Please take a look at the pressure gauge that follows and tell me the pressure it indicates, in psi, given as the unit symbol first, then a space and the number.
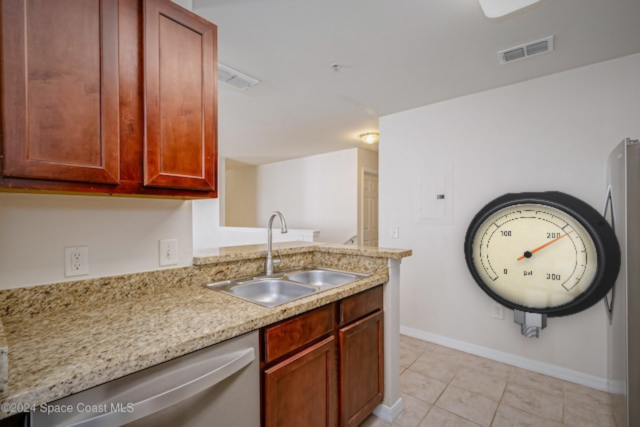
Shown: psi 210
